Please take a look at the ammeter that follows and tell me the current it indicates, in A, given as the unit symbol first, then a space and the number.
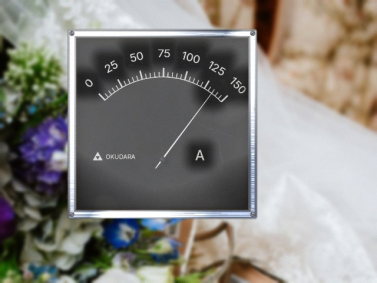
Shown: A 135
